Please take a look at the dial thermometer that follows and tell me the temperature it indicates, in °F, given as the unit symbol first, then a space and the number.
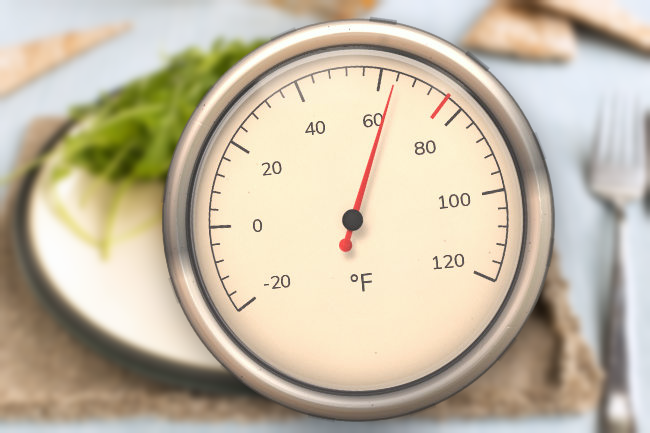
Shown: °F 64
